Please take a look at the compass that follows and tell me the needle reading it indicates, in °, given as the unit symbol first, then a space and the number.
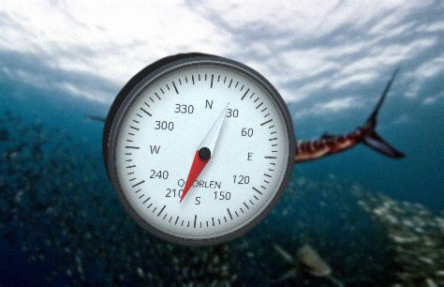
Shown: ° 200
